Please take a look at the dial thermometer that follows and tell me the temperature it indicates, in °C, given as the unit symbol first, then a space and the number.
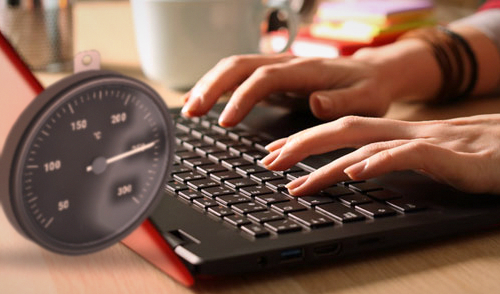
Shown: °C 250
